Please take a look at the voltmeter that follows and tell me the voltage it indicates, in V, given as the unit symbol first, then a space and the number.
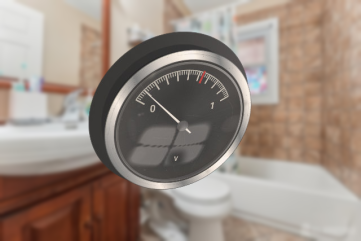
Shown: V 0.1
